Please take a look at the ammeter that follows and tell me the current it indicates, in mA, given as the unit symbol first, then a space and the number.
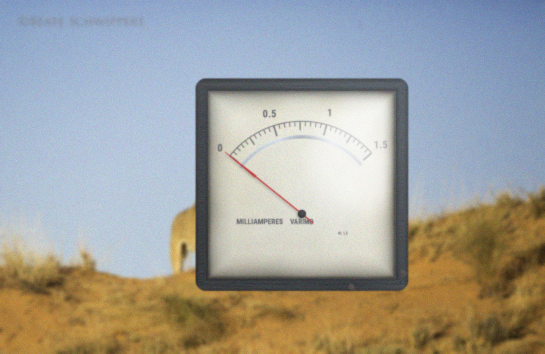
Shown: mA 0
